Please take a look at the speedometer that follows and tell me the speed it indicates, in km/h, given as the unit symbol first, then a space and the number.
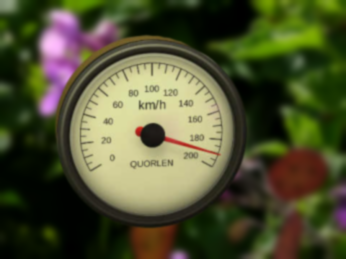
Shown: km/h 190
